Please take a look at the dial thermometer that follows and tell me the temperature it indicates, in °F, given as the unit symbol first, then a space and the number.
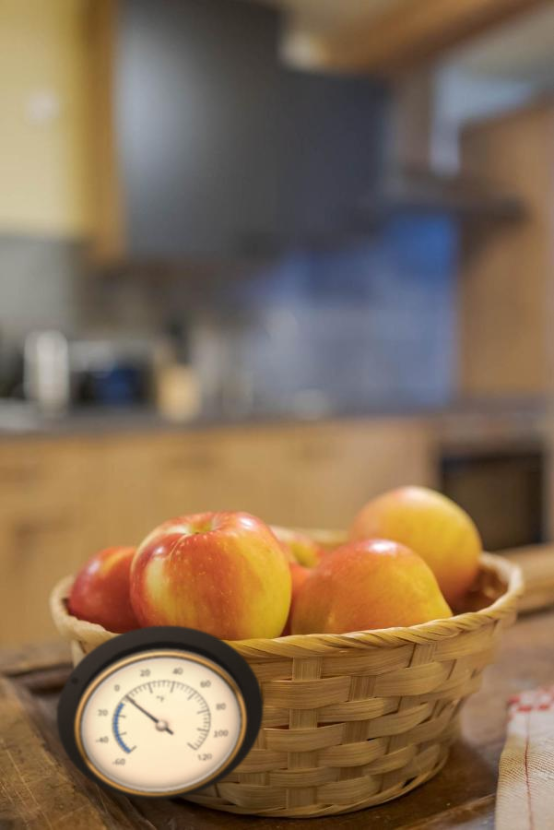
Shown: °F 0
